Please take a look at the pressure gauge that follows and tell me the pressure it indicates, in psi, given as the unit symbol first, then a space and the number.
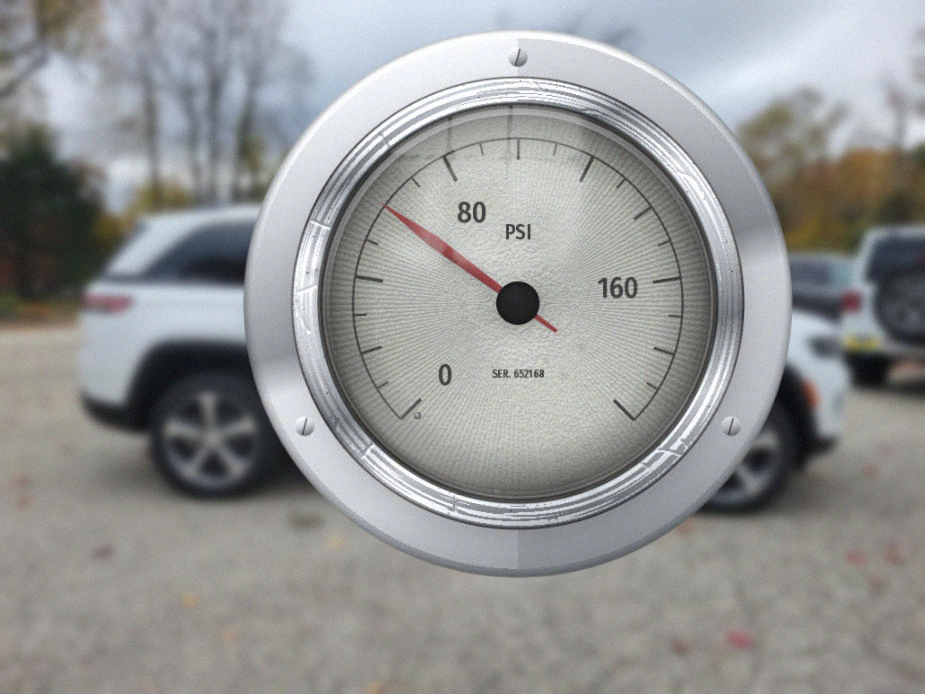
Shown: psi 60
